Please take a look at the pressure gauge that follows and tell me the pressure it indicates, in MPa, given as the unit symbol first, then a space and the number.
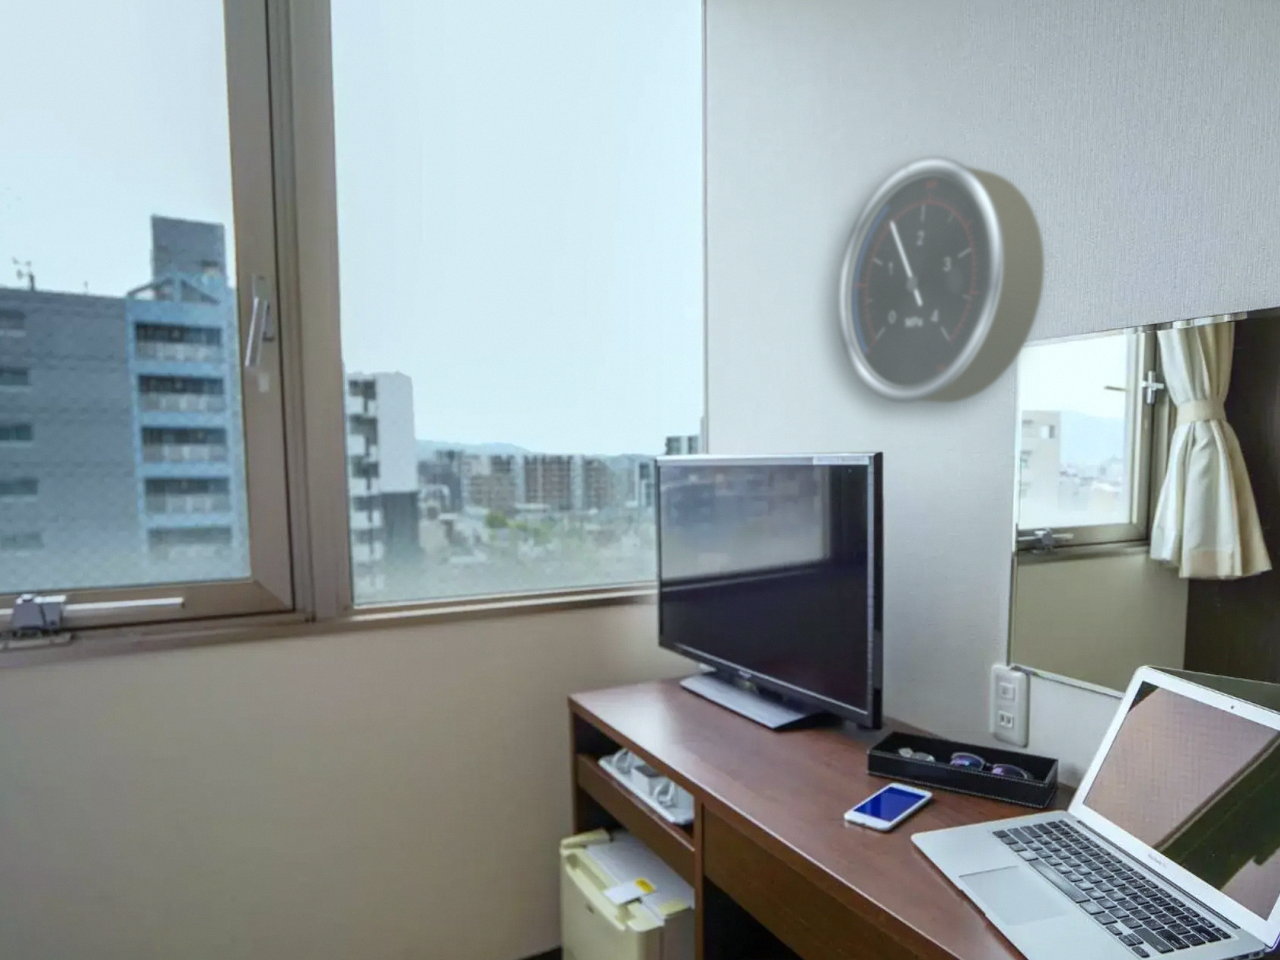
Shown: MPa 1.5
